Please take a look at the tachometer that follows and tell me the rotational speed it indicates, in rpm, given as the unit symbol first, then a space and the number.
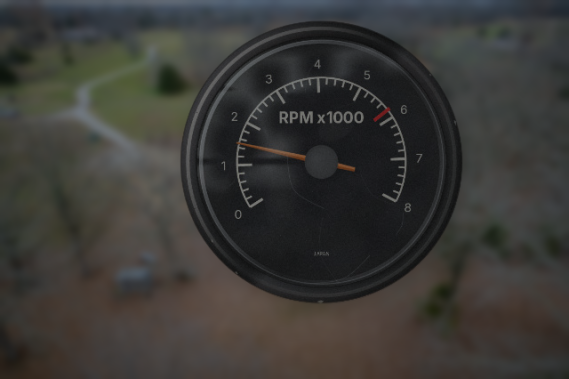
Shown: rpm 1500
